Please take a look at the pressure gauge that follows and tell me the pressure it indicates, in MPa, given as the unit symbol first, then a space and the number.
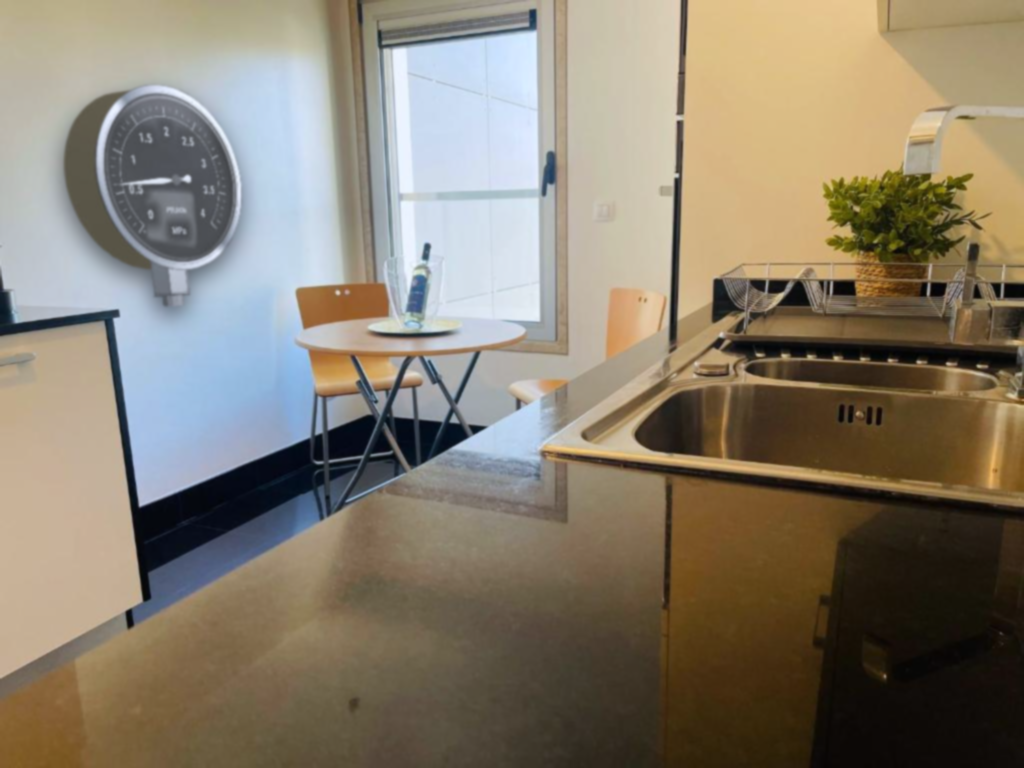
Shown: MPa 0.6
